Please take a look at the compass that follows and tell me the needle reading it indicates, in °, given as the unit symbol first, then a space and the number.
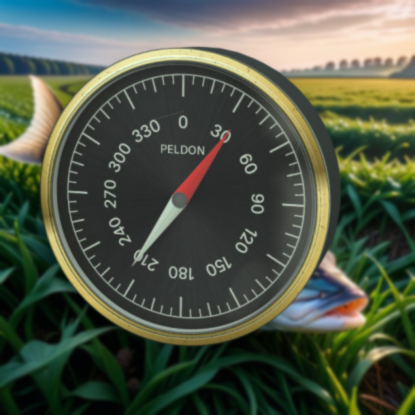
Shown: ° 35
